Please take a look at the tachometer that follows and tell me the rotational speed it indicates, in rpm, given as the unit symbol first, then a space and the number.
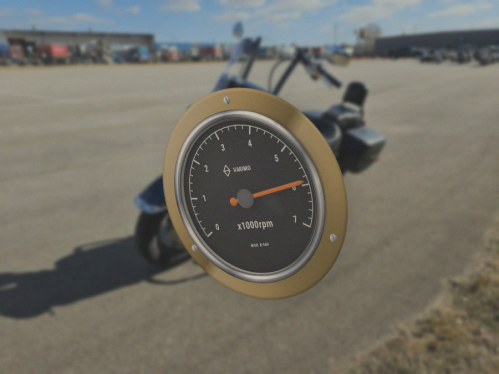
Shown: rpm 5900
